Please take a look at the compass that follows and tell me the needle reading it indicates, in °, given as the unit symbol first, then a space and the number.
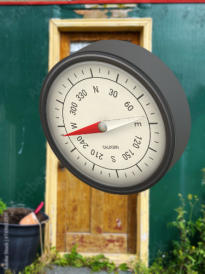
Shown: ° 260
